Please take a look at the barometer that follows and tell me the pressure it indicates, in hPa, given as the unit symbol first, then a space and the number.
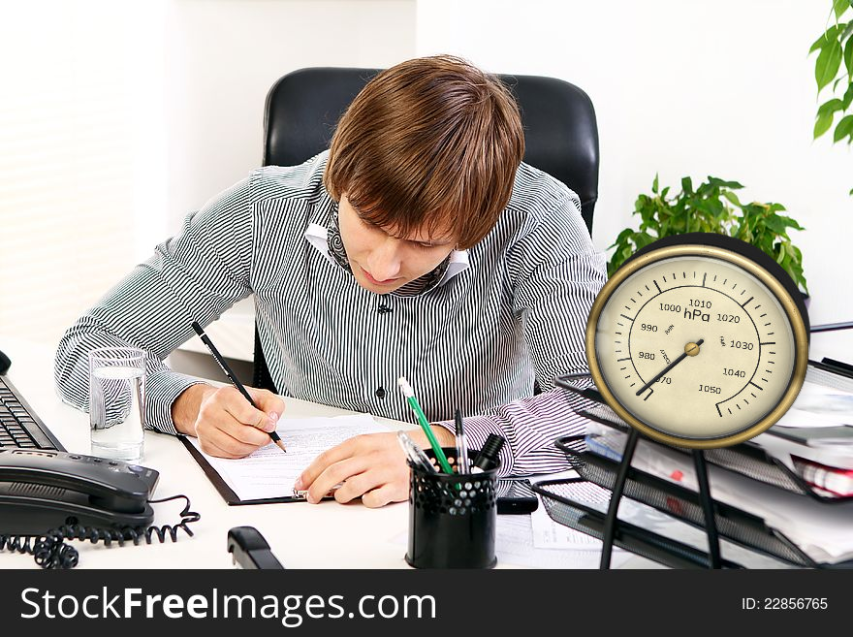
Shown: hPa 972
